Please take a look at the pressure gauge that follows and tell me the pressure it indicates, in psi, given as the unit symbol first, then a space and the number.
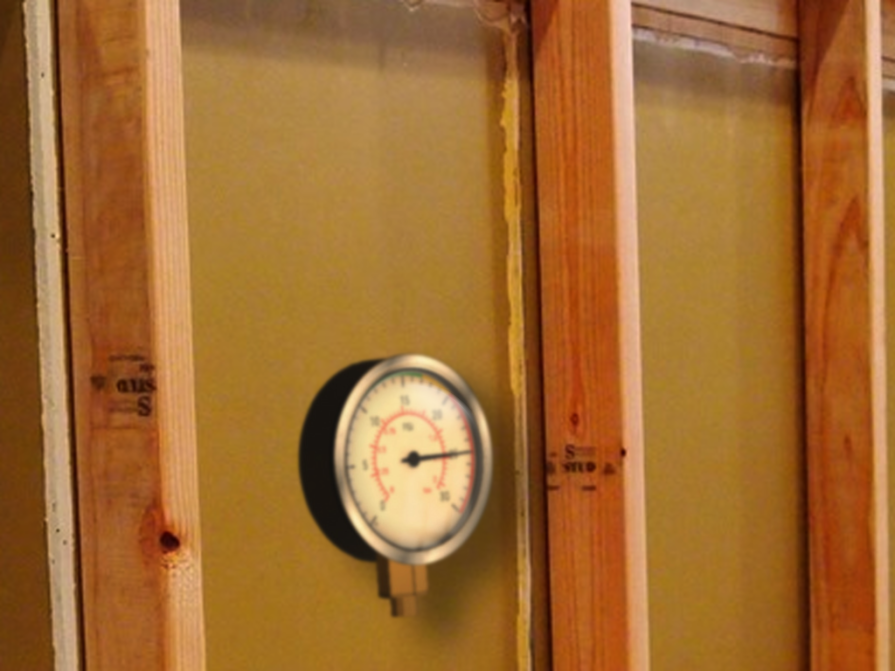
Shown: psi 25
